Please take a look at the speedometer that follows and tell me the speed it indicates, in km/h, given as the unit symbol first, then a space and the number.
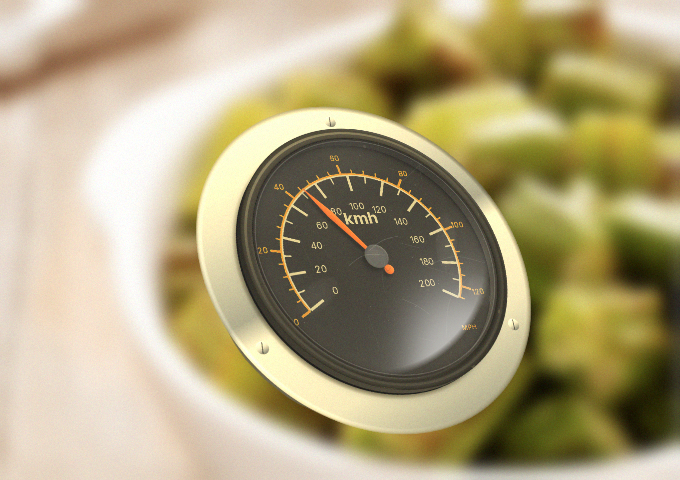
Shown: km/h 70
